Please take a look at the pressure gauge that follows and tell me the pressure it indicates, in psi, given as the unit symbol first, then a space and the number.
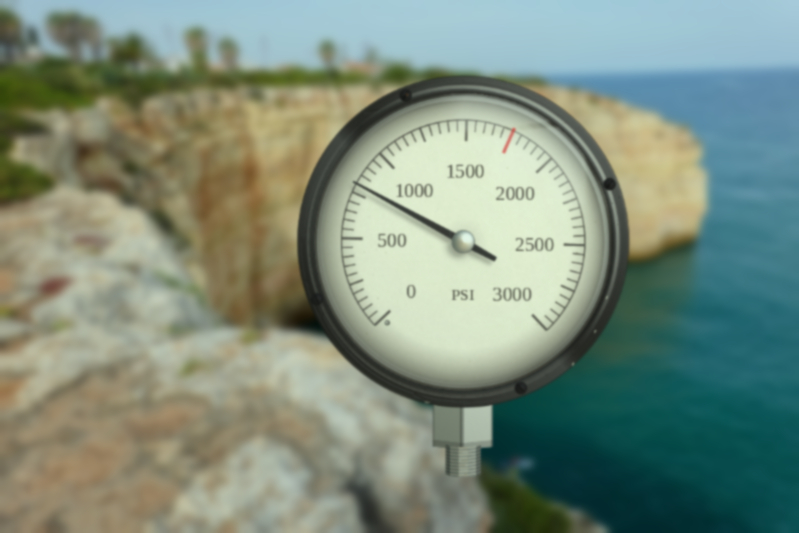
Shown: psi 800
